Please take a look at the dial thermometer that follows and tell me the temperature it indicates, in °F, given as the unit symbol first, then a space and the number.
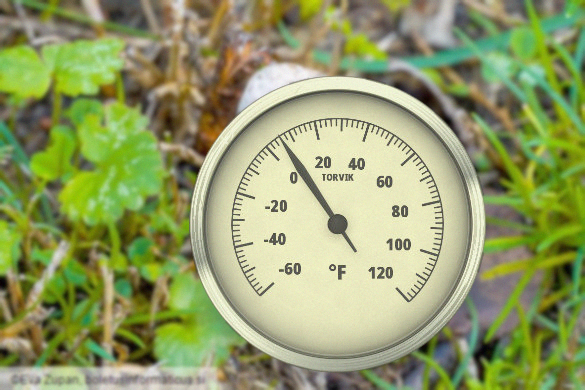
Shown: °F 6
